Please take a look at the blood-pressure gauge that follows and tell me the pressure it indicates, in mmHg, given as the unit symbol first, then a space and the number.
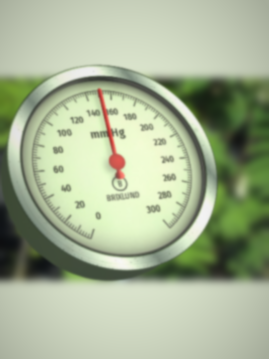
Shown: mmHg 150
